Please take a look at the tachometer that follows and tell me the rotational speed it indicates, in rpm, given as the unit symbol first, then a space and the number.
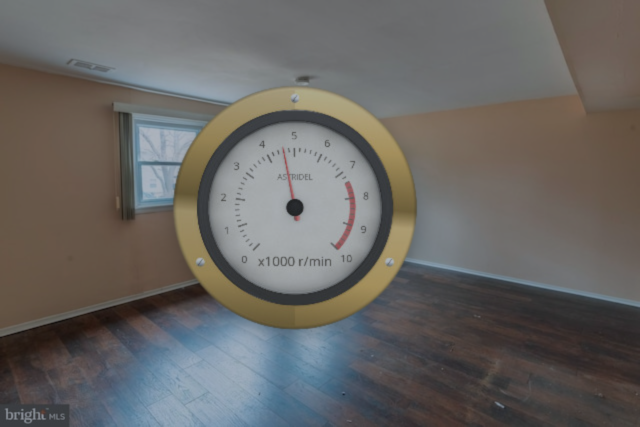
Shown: rpm 4600
